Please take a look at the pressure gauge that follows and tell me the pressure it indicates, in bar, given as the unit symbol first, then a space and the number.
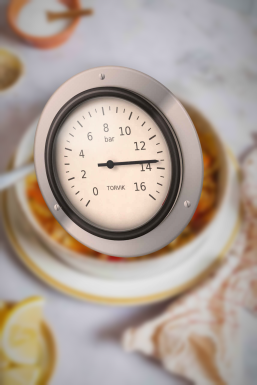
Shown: bar 13.5
